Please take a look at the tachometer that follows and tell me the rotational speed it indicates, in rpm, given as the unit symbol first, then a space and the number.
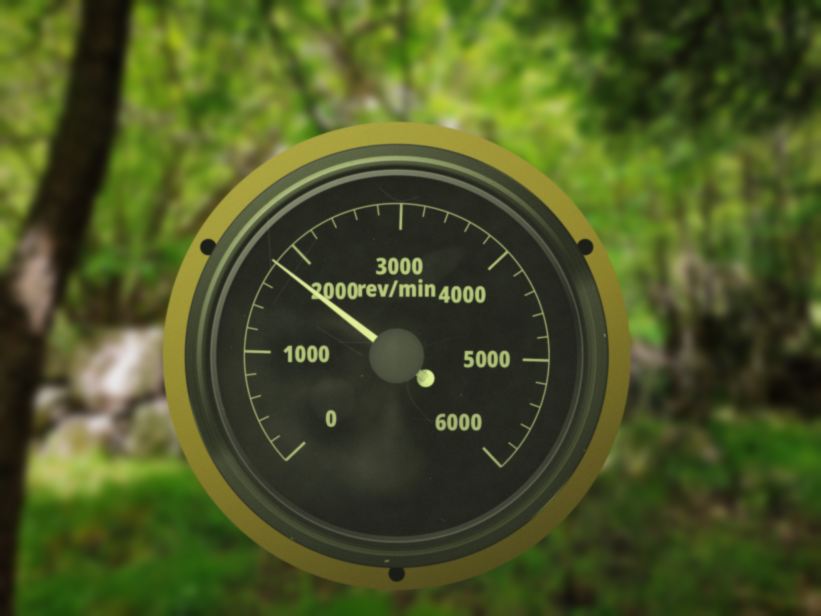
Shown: rpm 1800
